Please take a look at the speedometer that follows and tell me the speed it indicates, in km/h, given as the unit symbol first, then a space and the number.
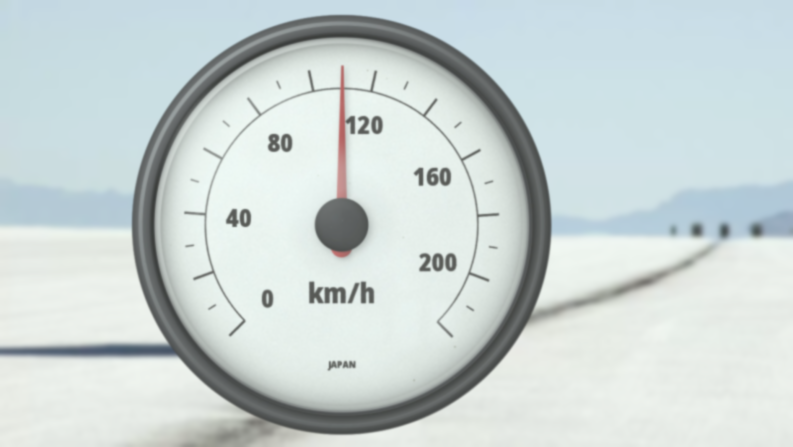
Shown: km/h 110
